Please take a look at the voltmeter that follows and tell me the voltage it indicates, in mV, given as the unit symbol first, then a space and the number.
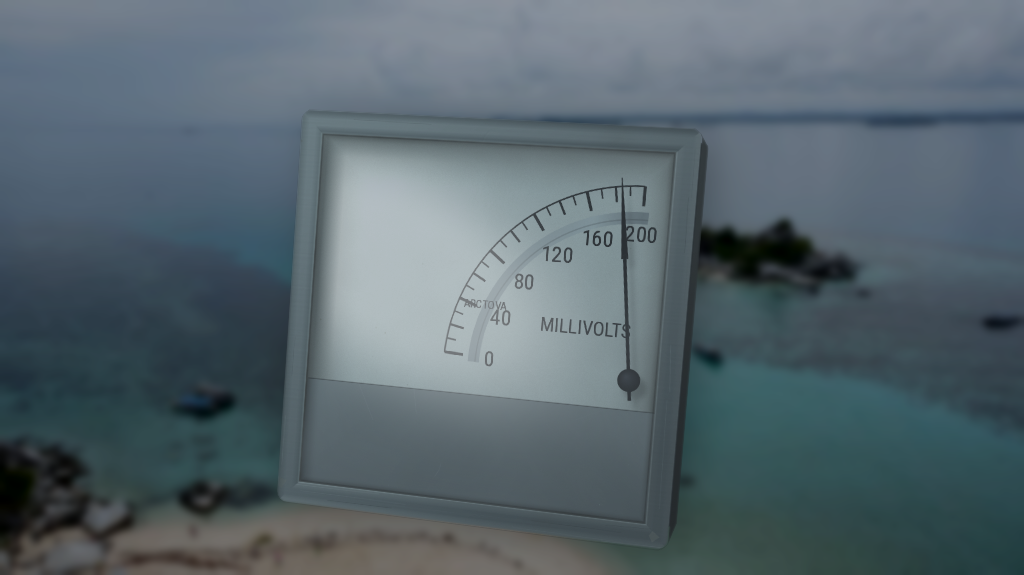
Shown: mV 185
